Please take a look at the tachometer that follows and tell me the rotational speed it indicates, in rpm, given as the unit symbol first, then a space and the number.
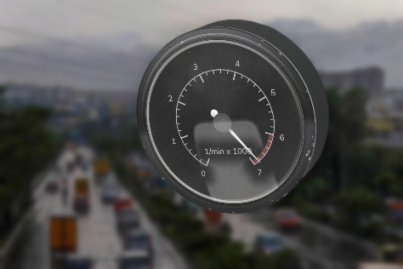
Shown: rpm 6800
